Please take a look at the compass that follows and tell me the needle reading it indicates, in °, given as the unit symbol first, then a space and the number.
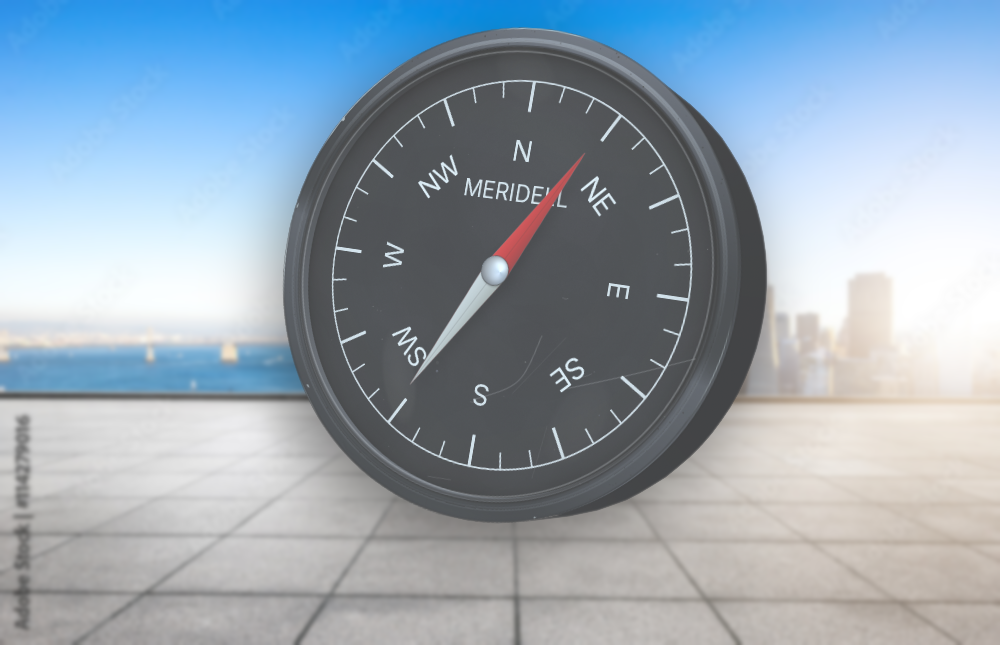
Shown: ° 30
